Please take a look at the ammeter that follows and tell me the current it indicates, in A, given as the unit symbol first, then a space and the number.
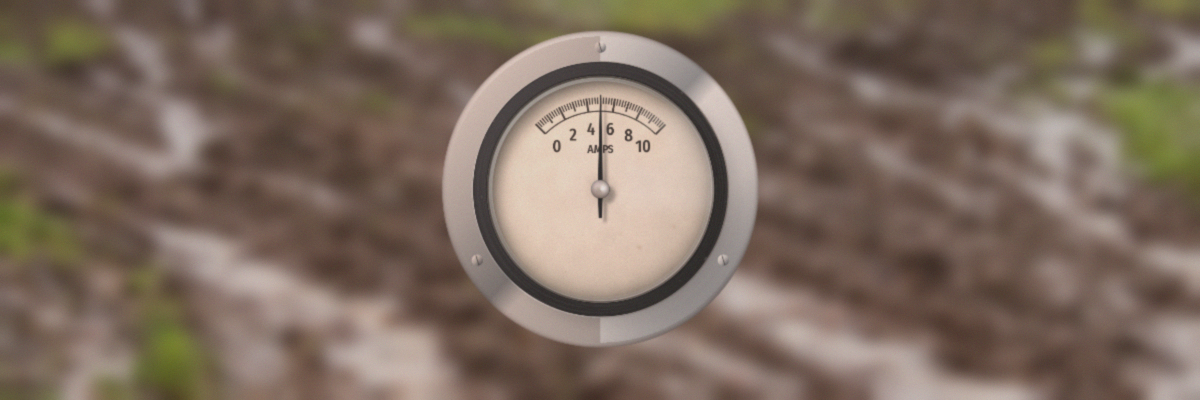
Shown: A 5
